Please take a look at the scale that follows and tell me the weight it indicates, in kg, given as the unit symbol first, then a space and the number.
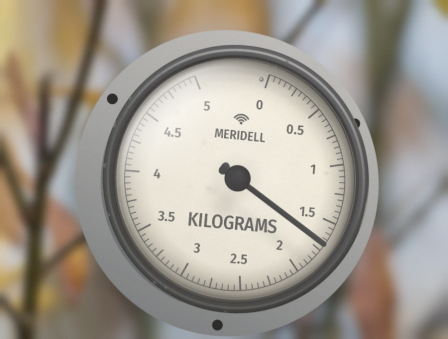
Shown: kg 1.7
